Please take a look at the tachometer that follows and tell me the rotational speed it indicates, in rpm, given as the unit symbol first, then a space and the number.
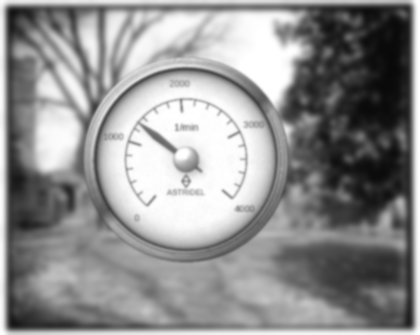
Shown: rpm 1300
